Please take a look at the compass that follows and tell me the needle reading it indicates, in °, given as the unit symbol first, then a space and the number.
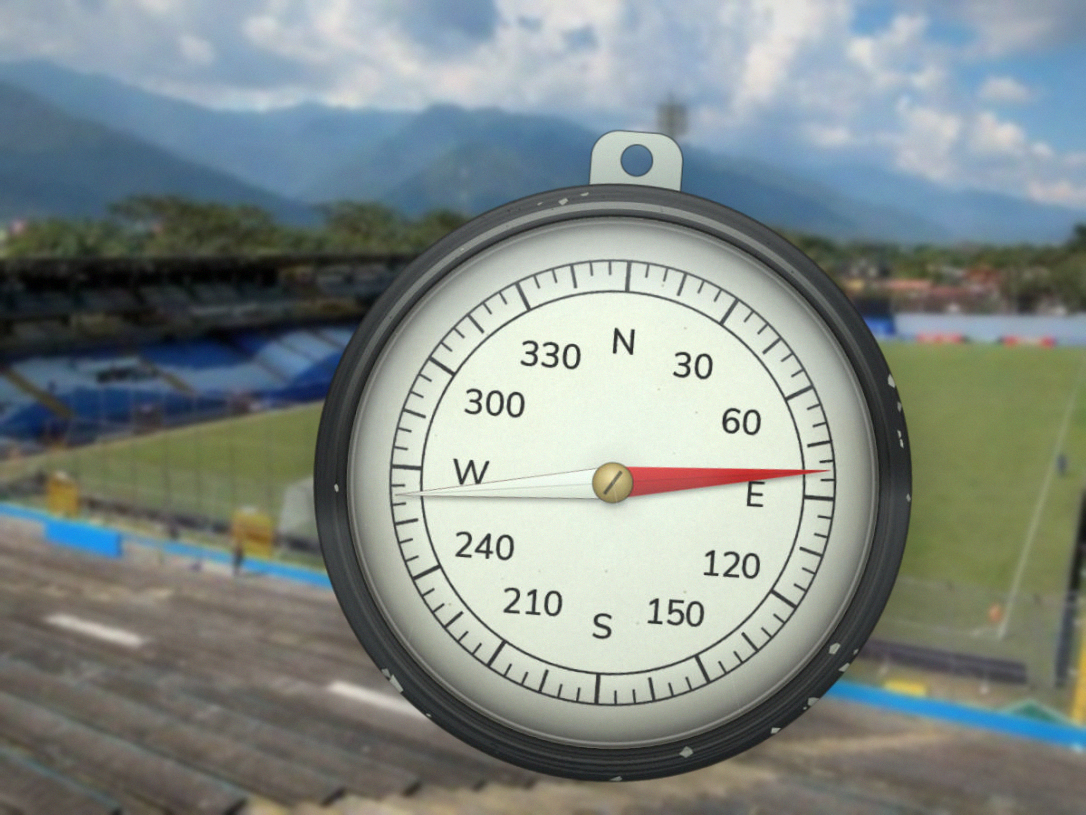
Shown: ° 82.5
